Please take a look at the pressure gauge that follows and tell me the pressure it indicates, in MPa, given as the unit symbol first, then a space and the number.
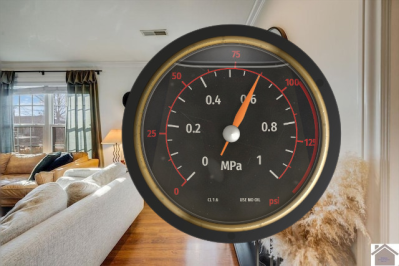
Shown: MPa 0.6
